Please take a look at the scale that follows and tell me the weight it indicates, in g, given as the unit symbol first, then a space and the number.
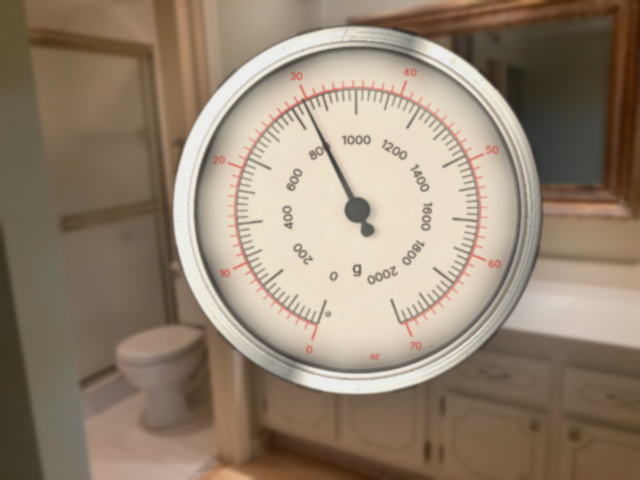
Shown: g 840
